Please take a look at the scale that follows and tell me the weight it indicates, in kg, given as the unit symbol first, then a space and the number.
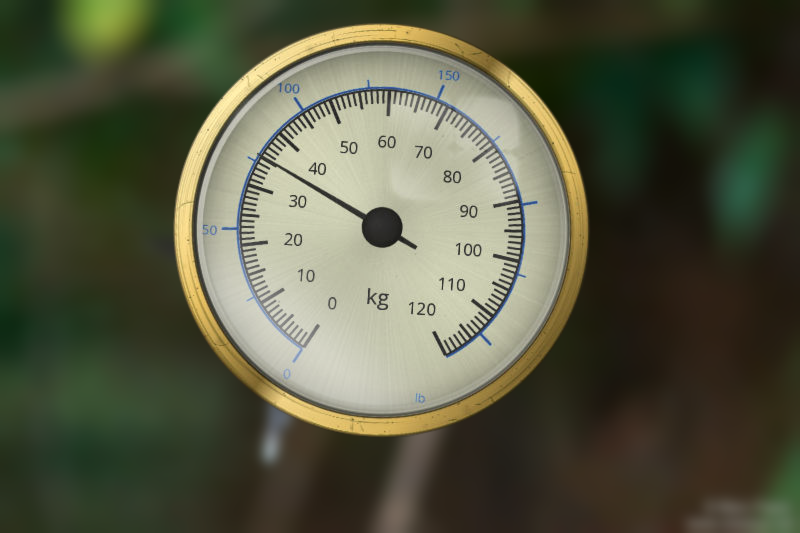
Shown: kg 35
